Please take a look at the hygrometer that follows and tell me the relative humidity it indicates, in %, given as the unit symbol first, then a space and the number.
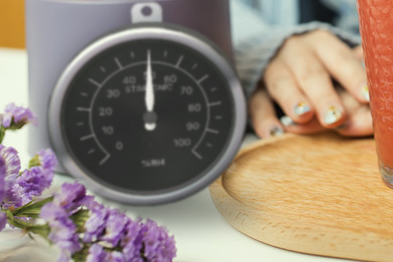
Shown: % 50
